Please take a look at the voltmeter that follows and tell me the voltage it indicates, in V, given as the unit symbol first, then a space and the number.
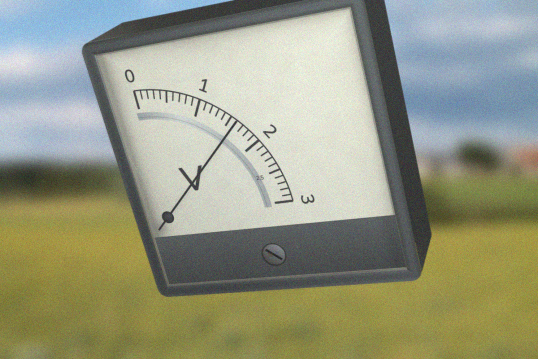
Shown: V 1.6
